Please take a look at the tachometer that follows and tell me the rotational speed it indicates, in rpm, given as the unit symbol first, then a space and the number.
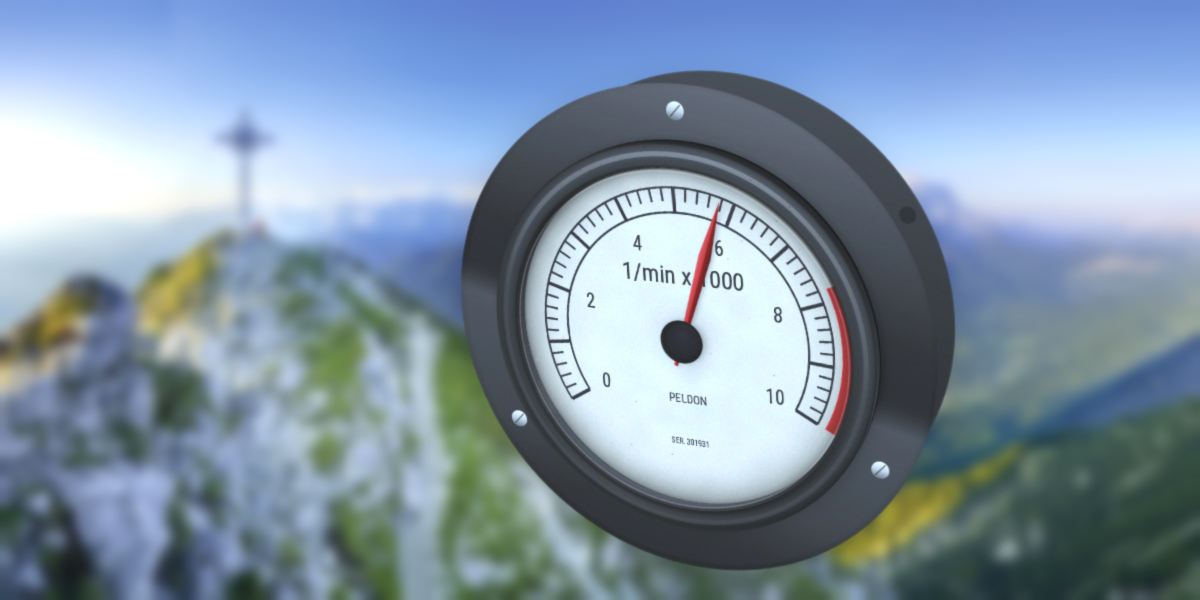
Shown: rpm 5800
